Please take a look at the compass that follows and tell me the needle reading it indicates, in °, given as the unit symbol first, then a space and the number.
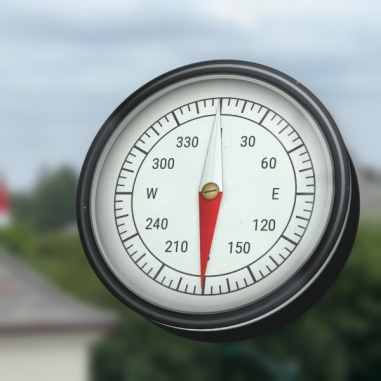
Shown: ° 180
